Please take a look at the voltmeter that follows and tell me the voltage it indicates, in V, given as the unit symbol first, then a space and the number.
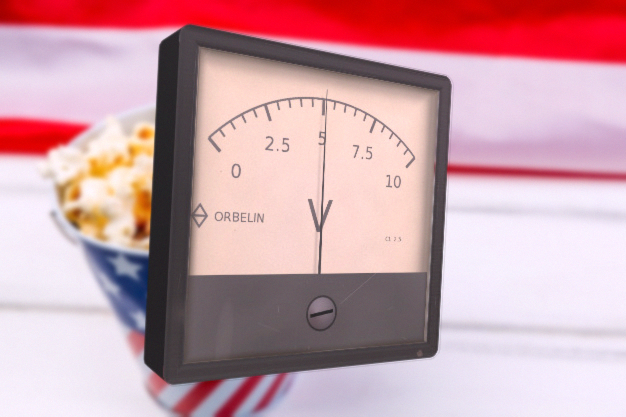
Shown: V 5
